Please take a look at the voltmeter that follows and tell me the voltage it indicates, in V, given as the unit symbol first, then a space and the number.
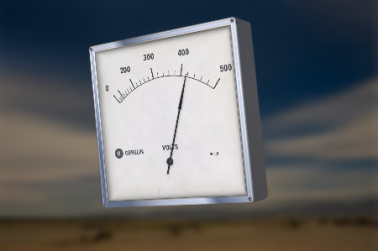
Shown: V 420
